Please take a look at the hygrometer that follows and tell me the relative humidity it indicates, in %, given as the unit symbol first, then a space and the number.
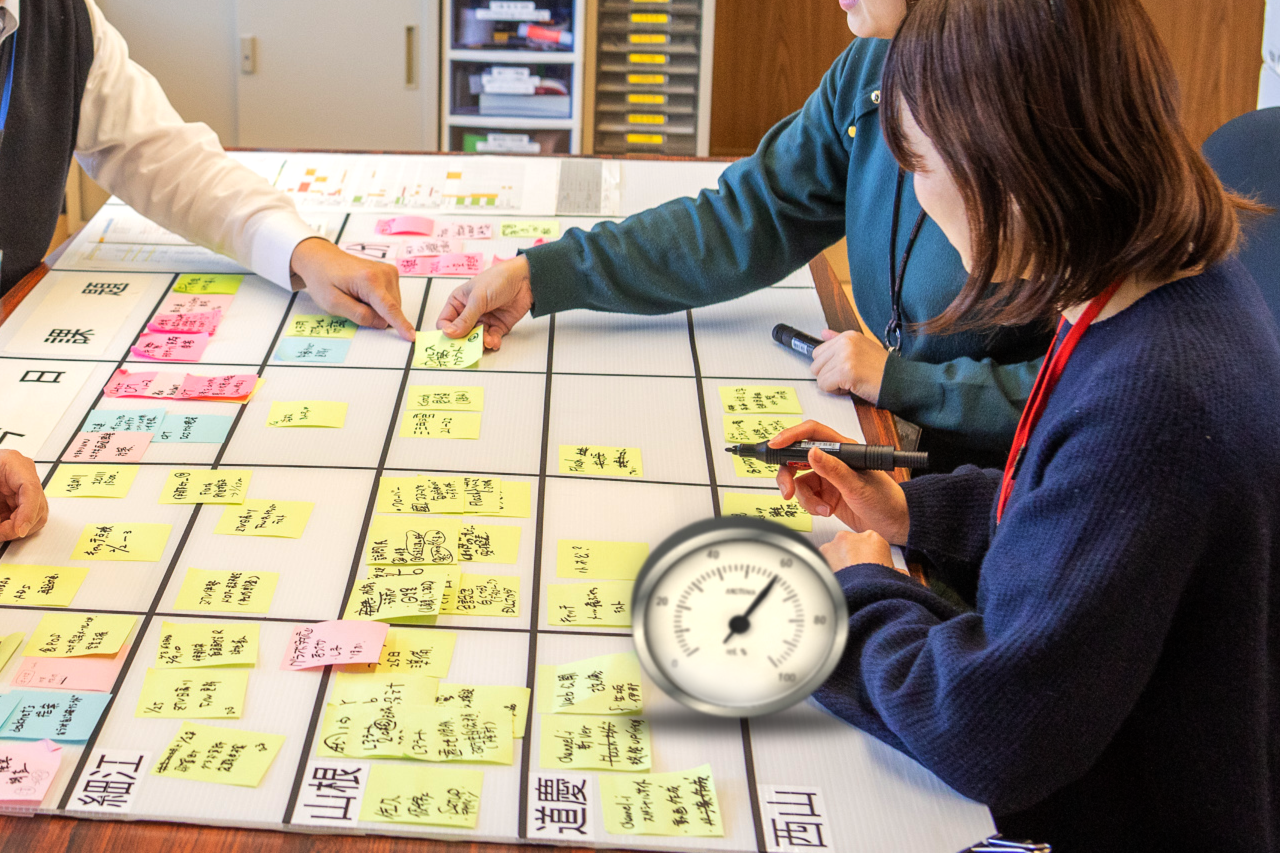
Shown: % 60
